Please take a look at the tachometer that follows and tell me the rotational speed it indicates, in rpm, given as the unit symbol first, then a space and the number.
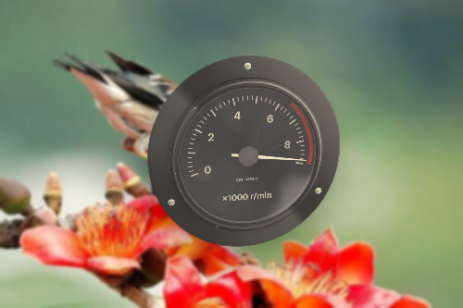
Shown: rpm 8800
